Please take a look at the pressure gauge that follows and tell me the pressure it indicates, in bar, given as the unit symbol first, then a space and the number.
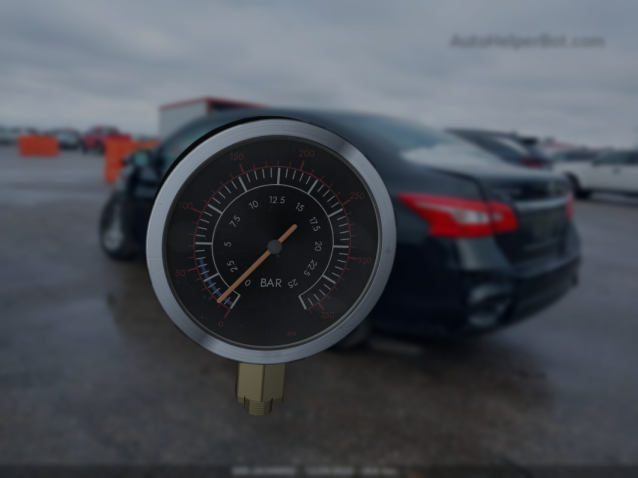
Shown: bar 1
